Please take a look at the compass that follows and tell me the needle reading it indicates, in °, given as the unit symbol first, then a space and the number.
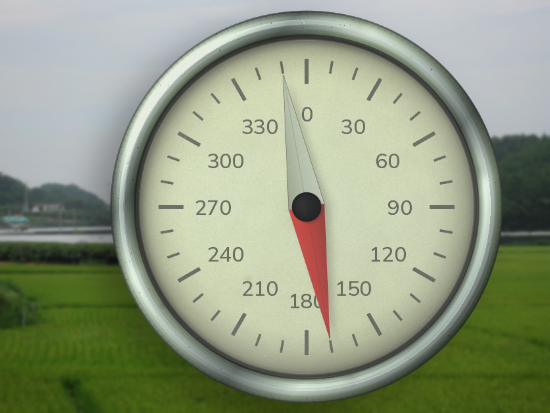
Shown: ° 170
